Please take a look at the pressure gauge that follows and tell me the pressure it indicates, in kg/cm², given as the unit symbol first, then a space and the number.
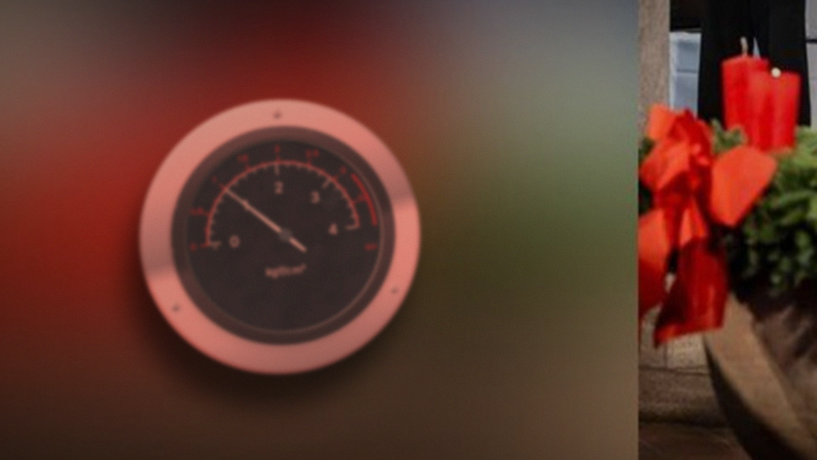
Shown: kg/cm² 1
